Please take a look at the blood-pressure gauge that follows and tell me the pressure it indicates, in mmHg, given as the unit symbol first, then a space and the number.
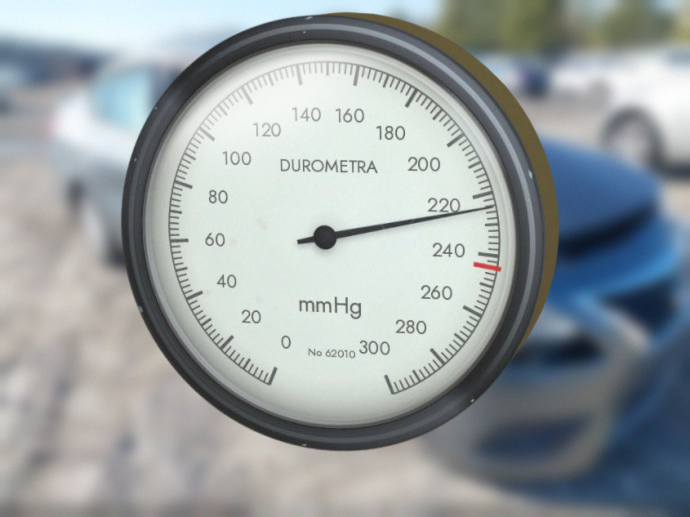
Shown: mmHg 224
